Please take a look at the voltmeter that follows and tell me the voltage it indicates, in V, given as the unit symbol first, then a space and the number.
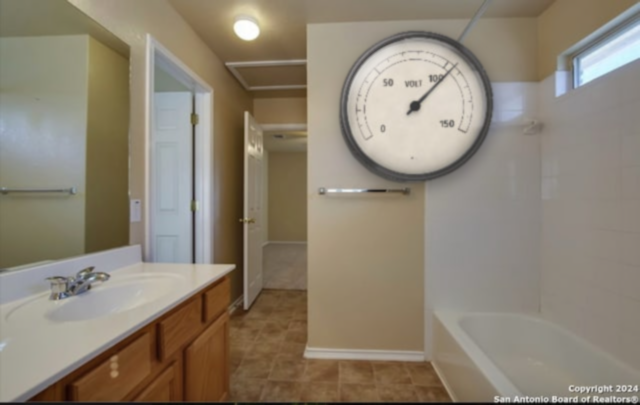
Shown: V 105
